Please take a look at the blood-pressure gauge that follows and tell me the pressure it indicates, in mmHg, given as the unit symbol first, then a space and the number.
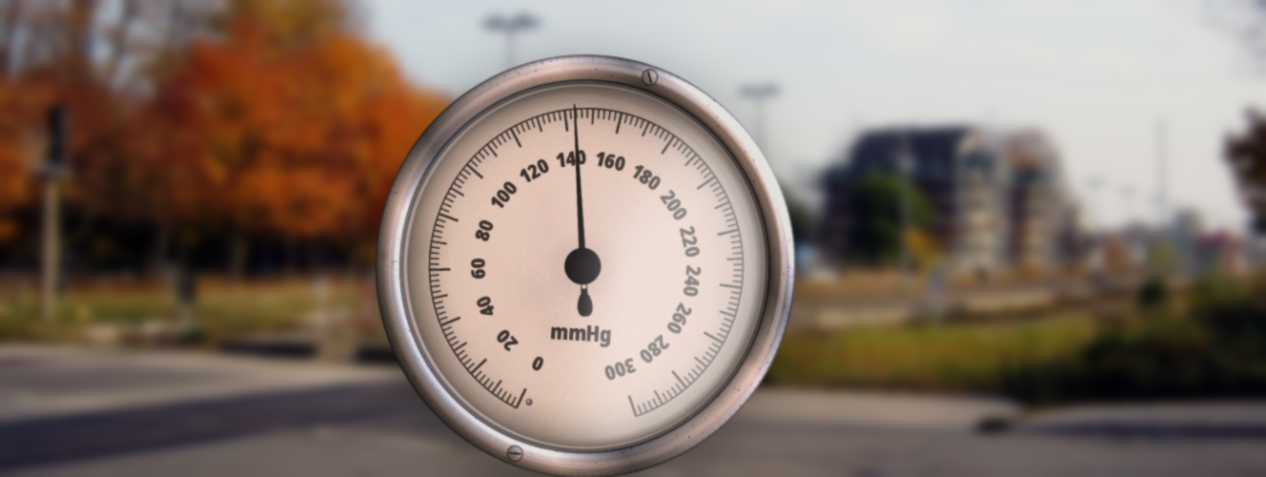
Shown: mmHg 144
